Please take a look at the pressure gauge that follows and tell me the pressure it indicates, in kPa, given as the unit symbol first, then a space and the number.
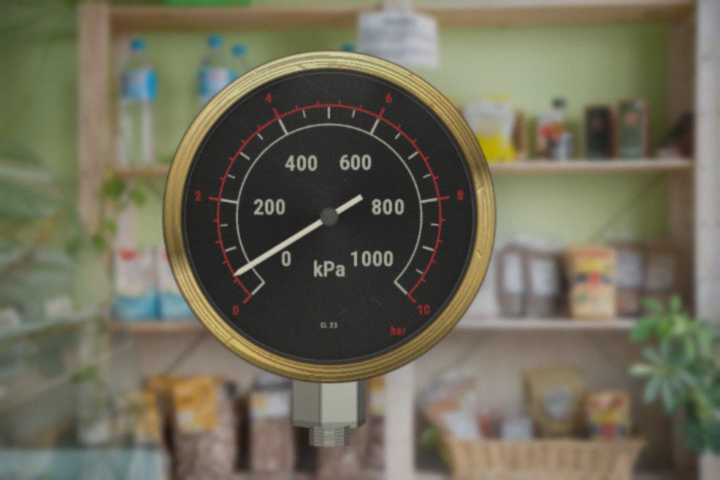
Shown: kPa 50
